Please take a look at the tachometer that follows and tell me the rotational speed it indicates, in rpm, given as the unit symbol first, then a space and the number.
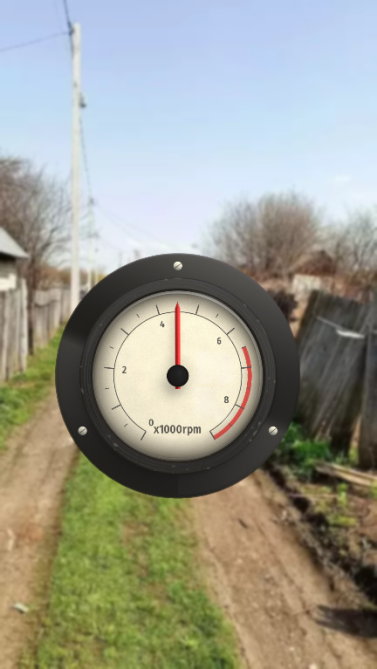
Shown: rpm 4500
